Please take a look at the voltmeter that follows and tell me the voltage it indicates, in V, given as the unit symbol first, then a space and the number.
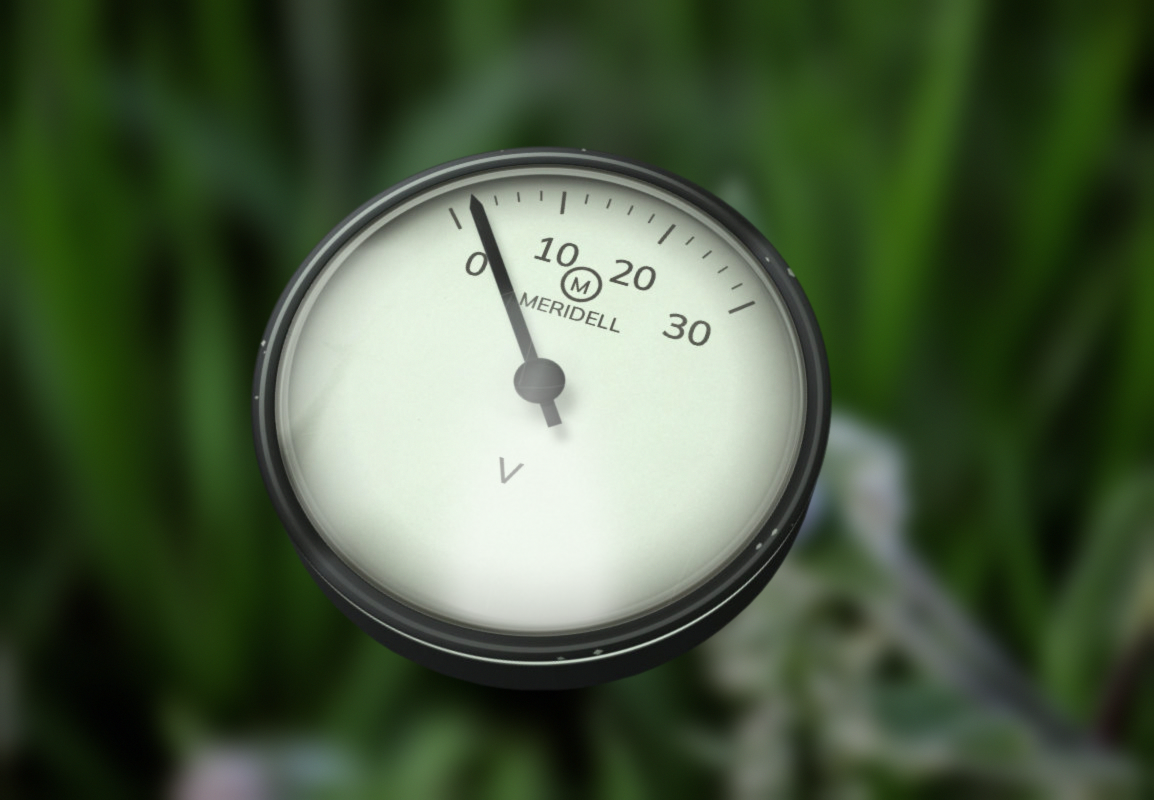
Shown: V 2
